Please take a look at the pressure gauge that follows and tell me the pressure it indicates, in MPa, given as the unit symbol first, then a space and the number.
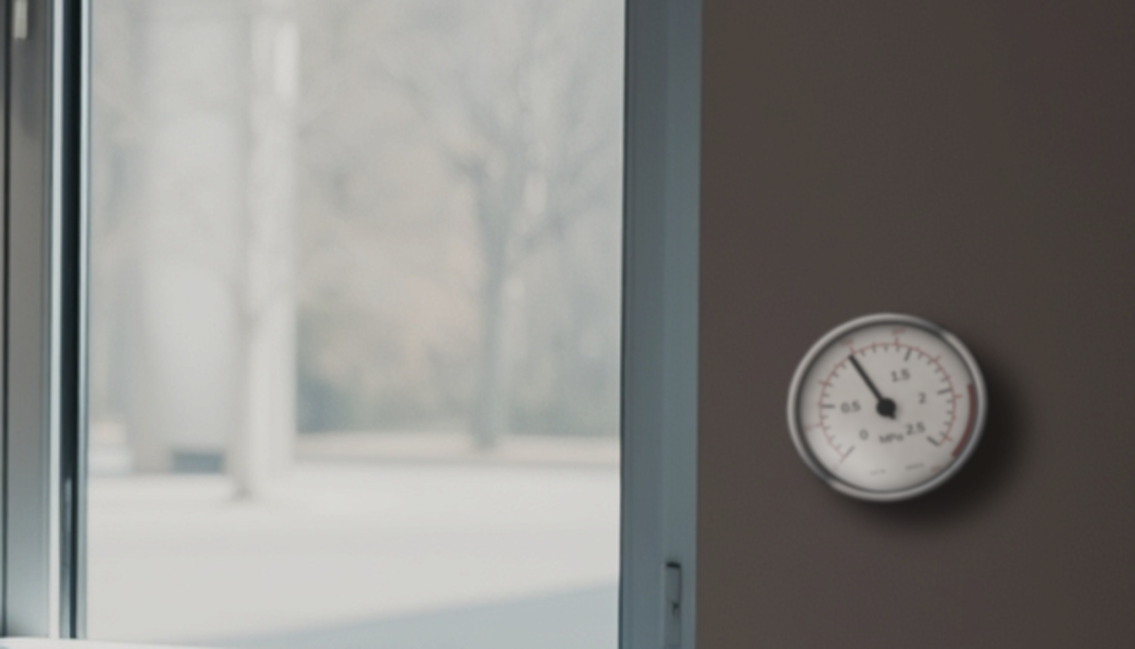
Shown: MPa 1
